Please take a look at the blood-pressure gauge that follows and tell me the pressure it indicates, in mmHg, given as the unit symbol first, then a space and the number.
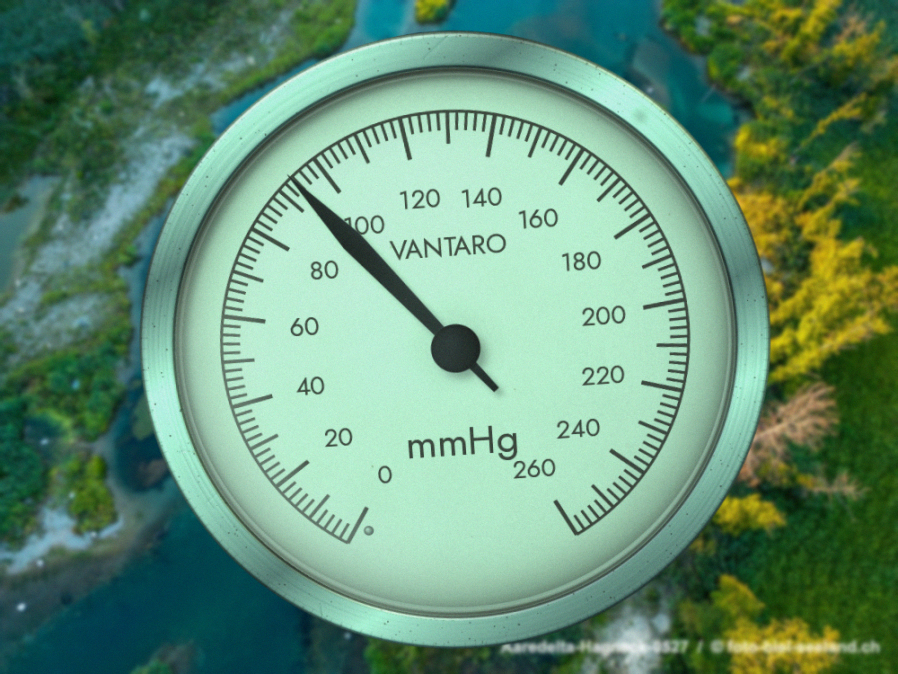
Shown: mmHg 94
